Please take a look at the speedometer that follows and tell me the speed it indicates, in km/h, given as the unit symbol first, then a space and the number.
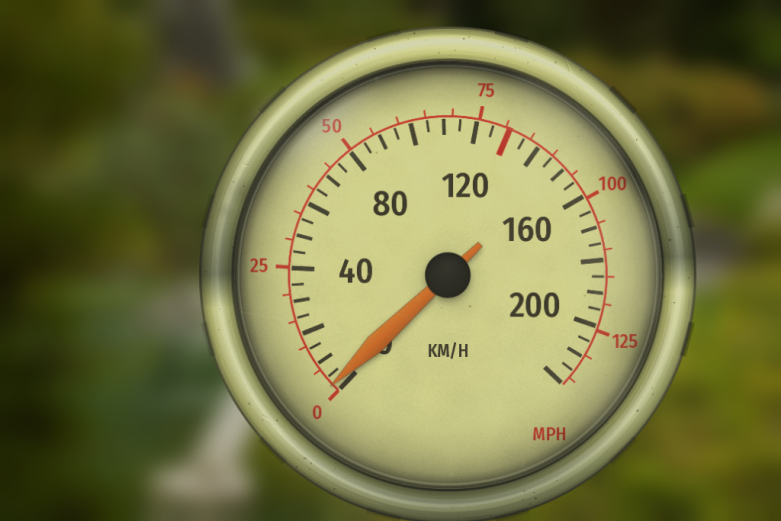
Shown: km/h 2.5
